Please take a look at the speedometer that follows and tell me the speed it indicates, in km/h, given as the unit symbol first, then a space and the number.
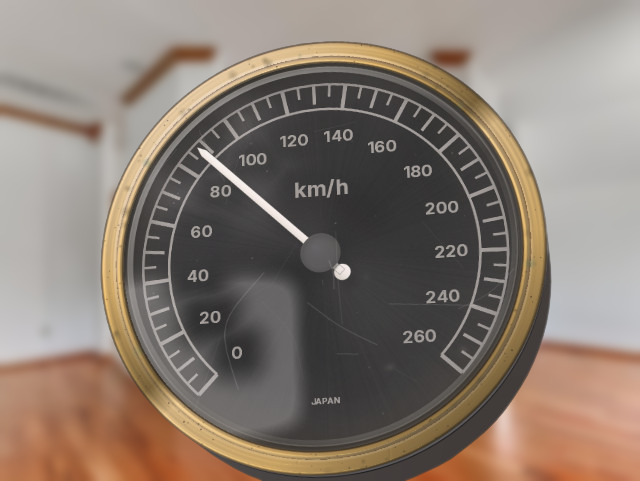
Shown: km/h 87.5
